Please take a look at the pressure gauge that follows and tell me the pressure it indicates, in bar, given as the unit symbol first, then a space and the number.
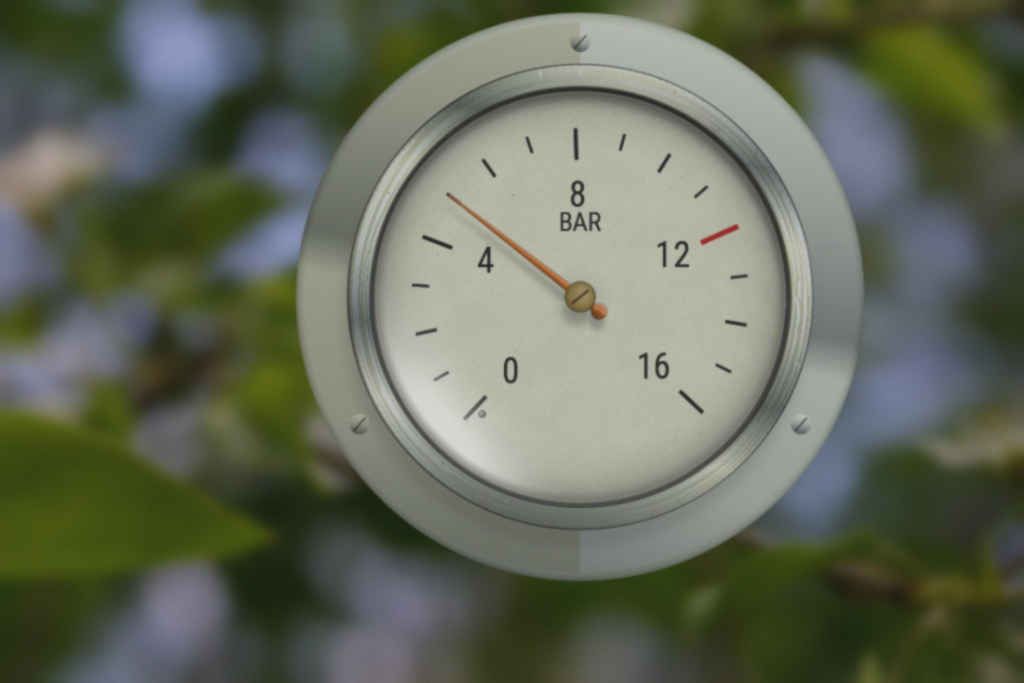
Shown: bar 5
